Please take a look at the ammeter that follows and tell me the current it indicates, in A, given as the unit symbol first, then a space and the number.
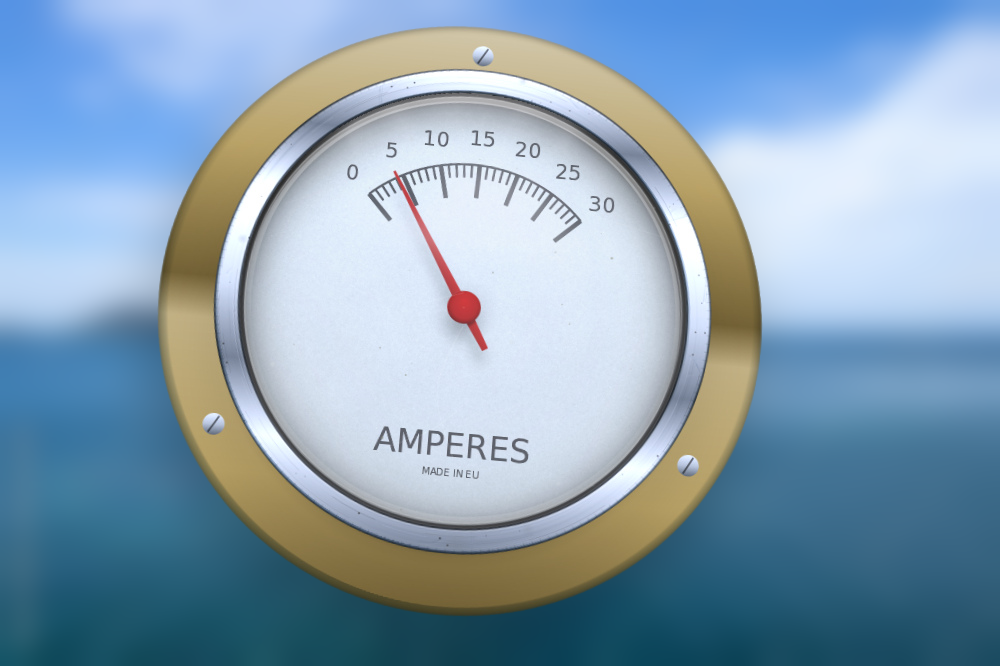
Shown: A 4
